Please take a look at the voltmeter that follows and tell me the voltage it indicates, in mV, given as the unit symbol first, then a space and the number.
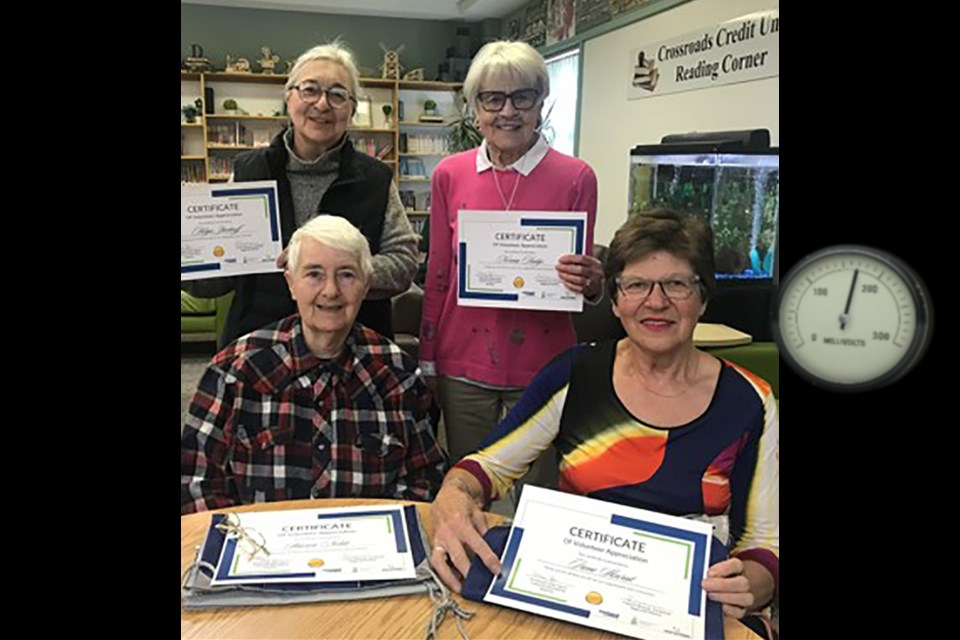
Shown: mV 170
